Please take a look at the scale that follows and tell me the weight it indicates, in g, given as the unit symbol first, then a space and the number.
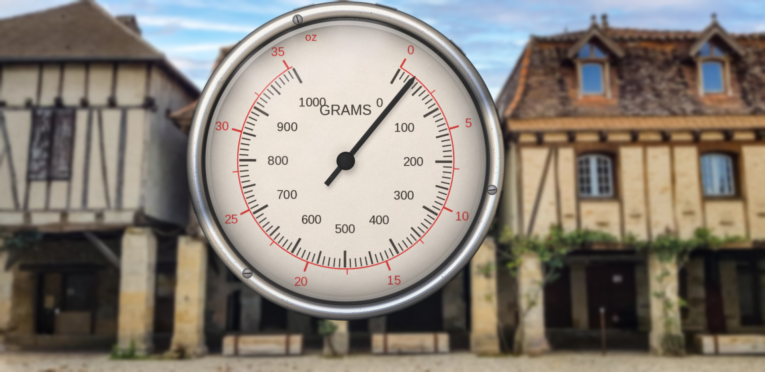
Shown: g 30
